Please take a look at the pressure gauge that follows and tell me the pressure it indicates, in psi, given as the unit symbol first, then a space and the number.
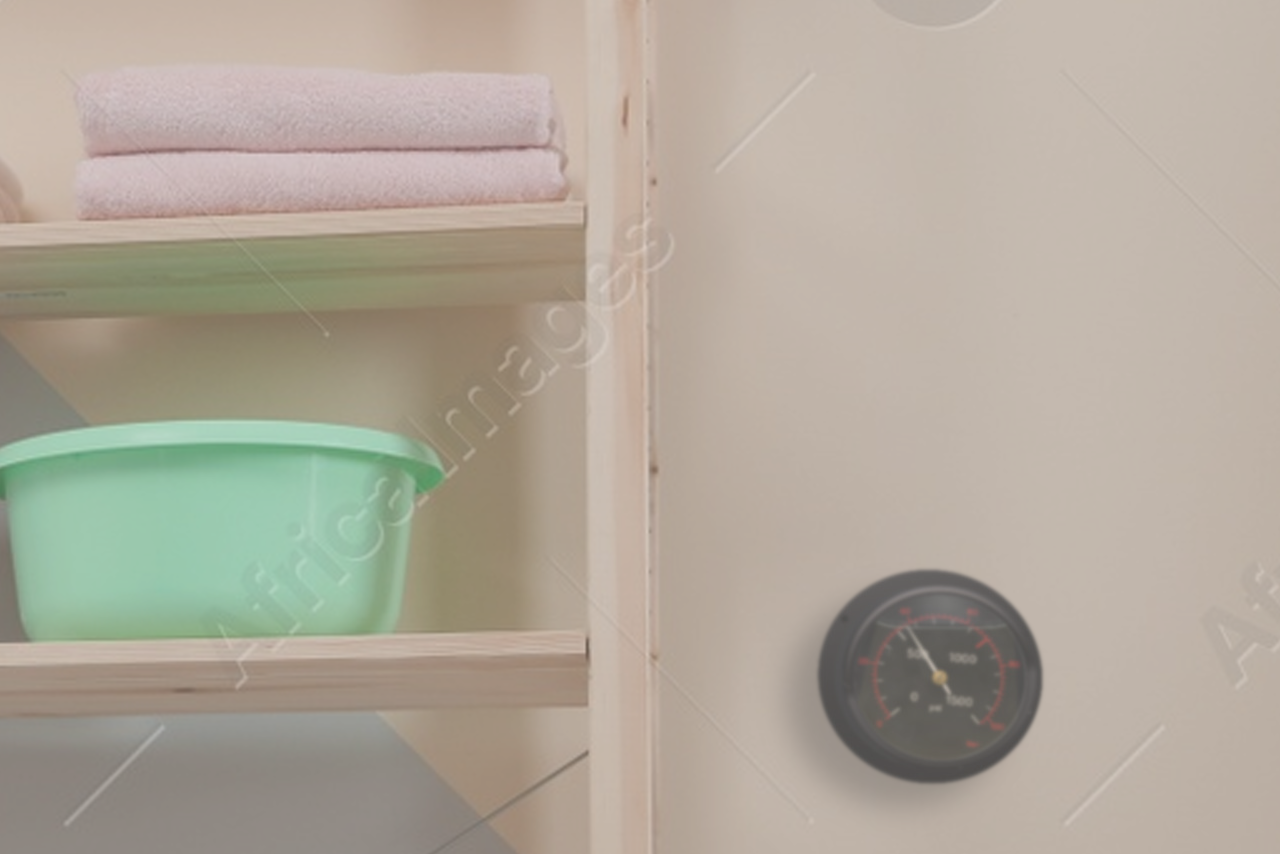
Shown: psi 550
